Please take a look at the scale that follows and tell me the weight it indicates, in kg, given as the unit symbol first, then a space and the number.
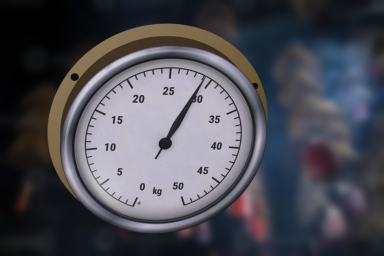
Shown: kg 29
